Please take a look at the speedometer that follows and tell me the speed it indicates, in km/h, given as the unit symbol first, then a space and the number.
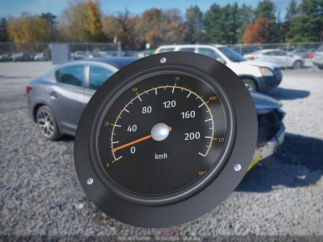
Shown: km/h 10
